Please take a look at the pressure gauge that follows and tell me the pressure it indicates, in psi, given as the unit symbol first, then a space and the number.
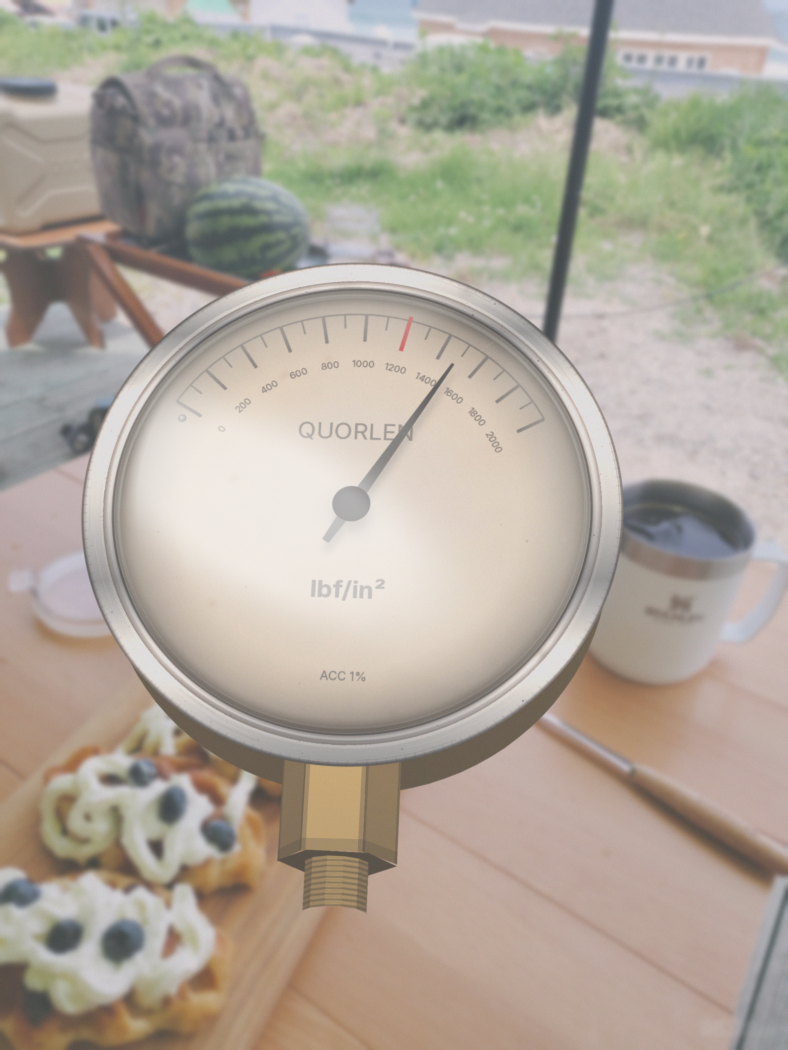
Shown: psi 1500
